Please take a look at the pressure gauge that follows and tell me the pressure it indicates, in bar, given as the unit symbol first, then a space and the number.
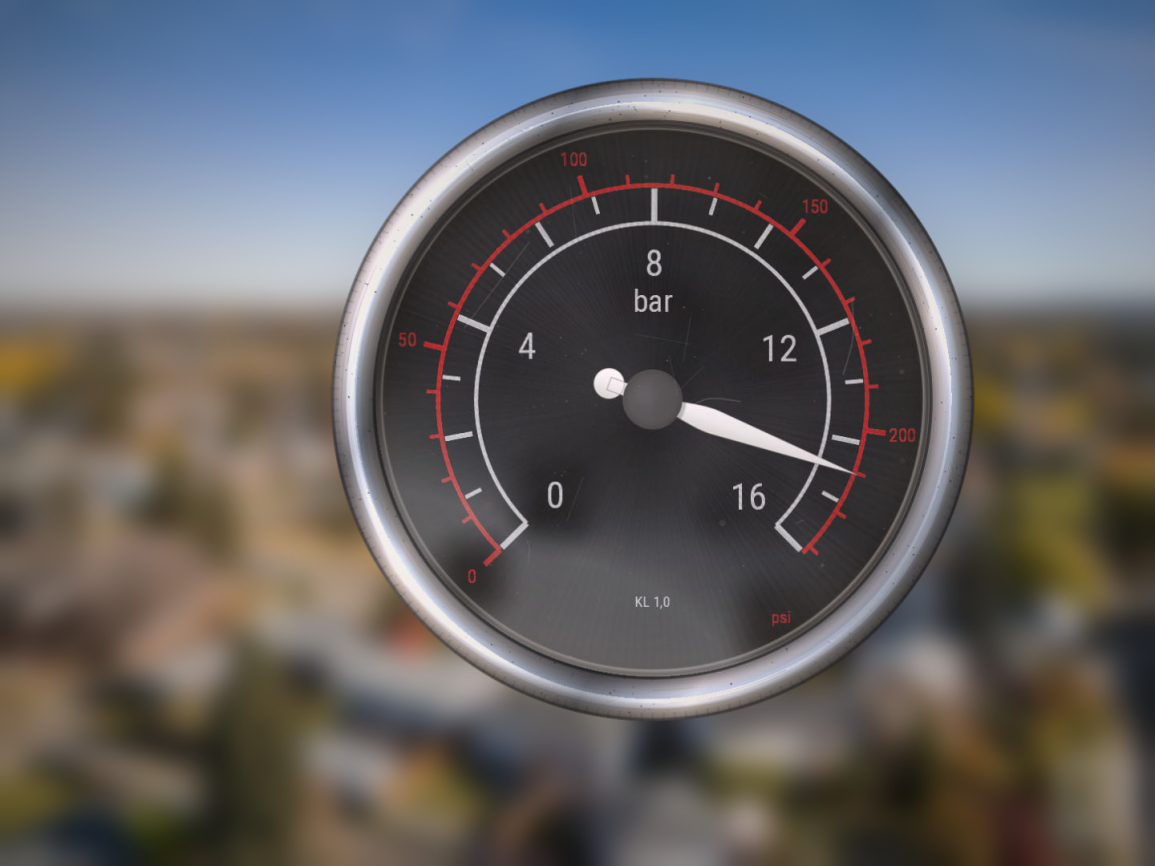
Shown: bar 14.5
